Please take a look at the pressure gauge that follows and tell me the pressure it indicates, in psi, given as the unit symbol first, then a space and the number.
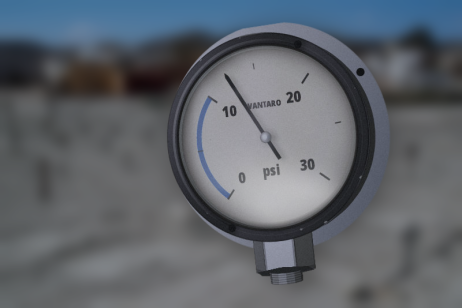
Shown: psi 12.5
